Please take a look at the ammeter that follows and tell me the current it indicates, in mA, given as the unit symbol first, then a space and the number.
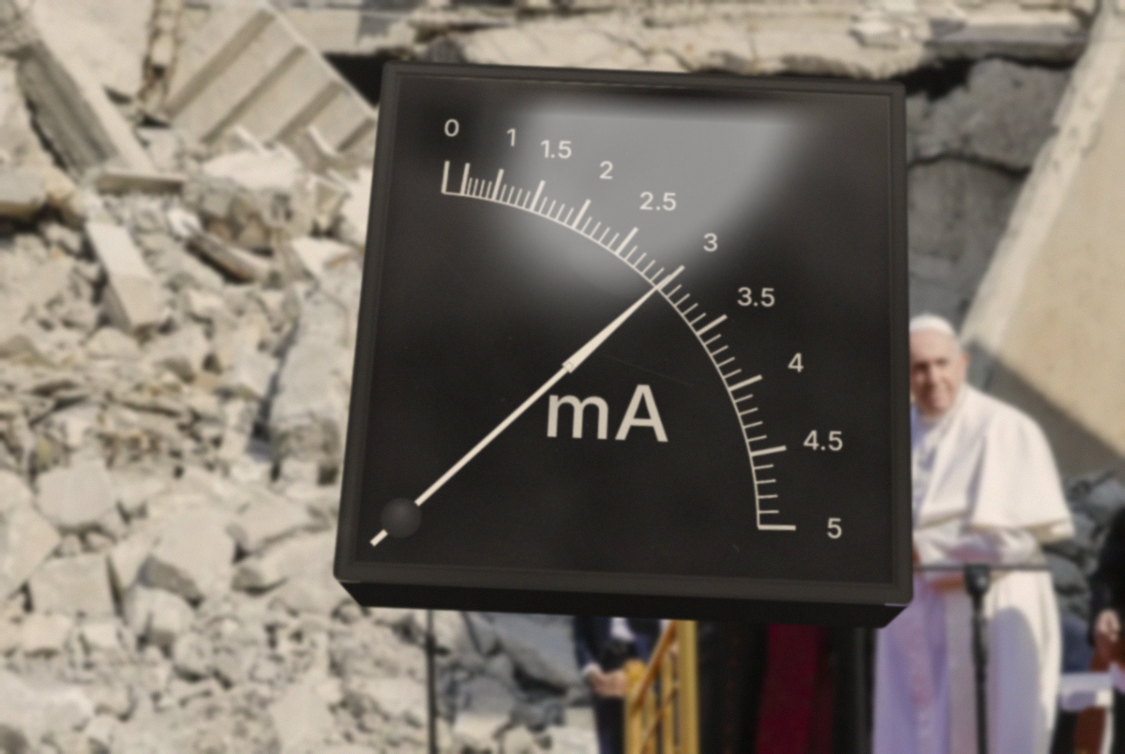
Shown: mA 3
